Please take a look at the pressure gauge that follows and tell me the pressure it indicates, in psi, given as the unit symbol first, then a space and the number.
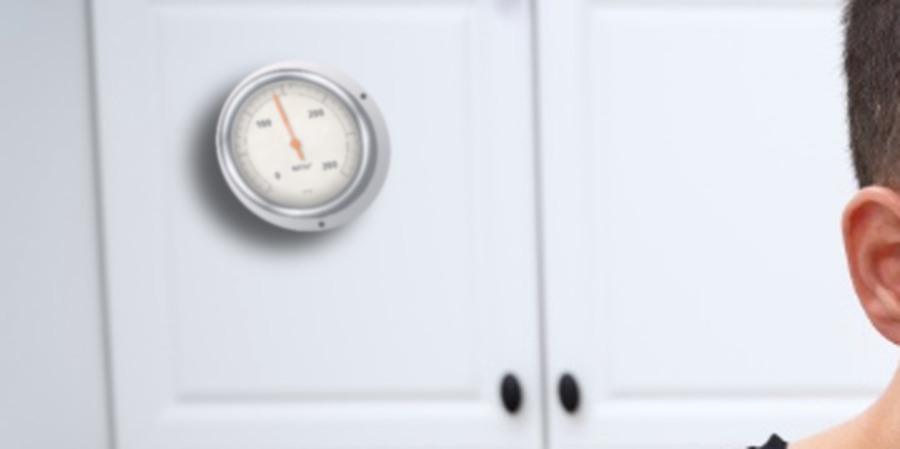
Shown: psi 140
